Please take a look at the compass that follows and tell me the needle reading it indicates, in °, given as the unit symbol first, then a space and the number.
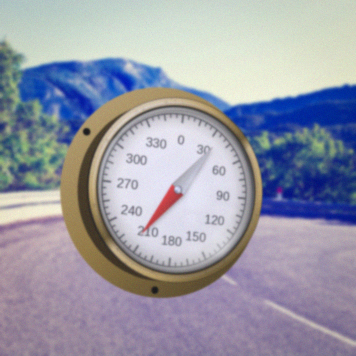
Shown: ° 215
